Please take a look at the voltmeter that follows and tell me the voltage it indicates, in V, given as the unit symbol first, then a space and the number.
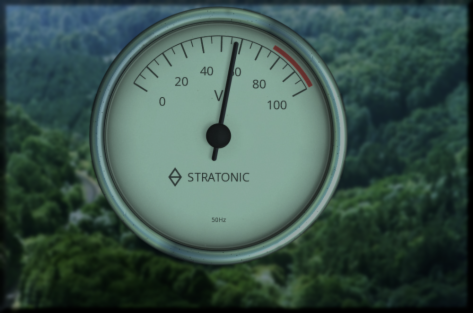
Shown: V 57.5
